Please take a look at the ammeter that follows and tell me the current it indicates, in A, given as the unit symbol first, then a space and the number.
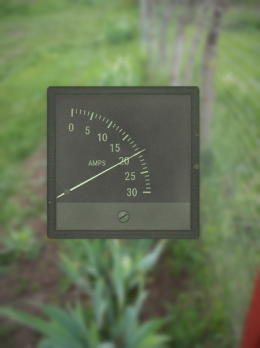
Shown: A 20
